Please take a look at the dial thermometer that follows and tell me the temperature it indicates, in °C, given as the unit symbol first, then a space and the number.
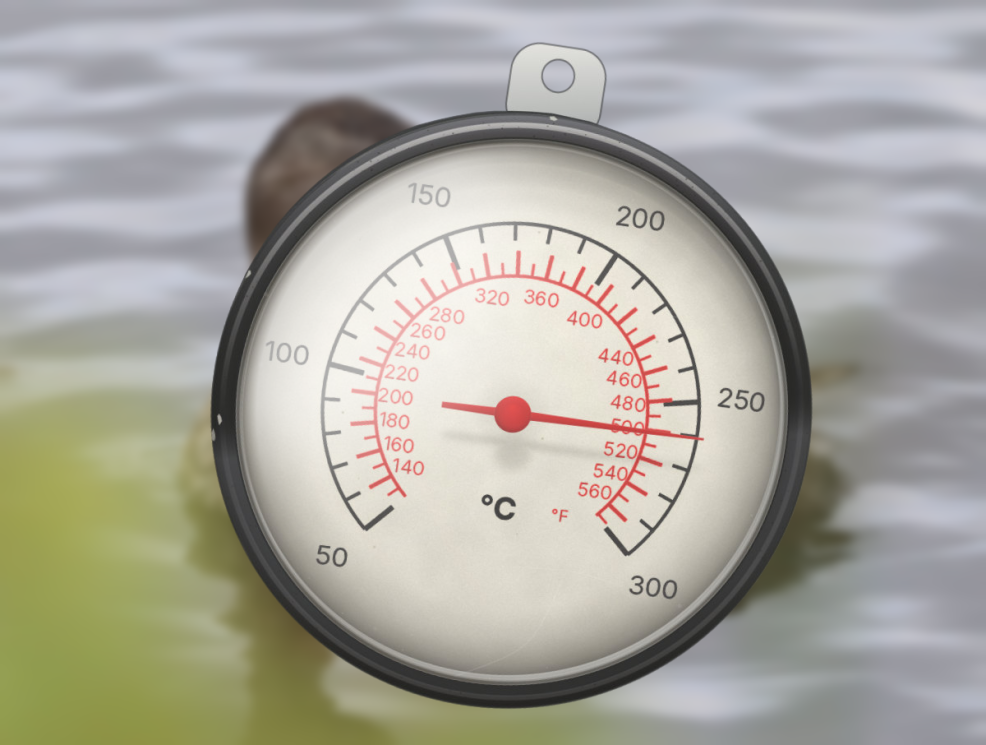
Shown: °C 260
